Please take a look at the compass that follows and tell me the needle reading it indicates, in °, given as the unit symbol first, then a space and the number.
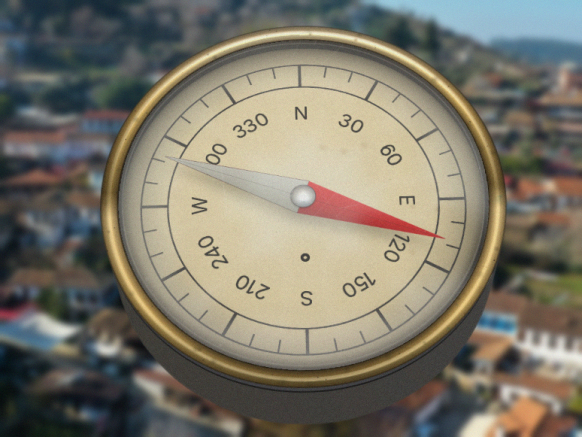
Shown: ° 110
